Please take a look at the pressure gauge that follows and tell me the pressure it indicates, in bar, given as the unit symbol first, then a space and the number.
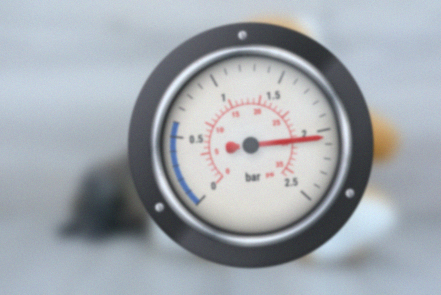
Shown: bar 2.05
